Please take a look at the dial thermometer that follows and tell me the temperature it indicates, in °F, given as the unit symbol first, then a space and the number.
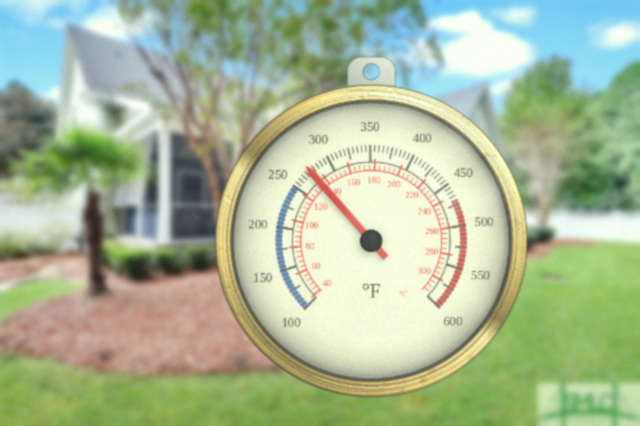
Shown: °F 275
